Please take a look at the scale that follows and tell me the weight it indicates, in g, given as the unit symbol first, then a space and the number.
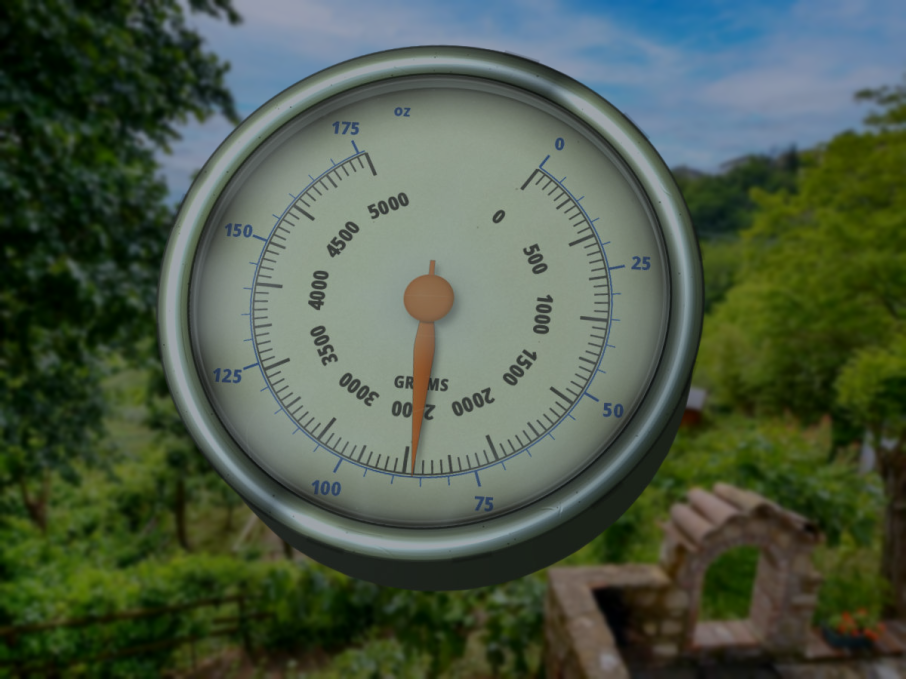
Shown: g 2450
